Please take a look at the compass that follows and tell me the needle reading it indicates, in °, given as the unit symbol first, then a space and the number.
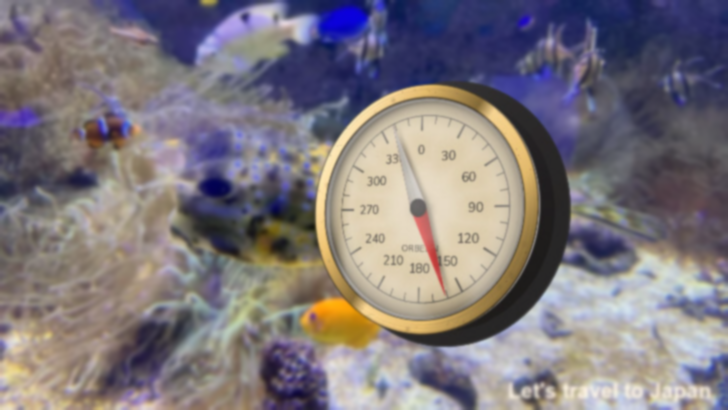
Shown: ° 160
